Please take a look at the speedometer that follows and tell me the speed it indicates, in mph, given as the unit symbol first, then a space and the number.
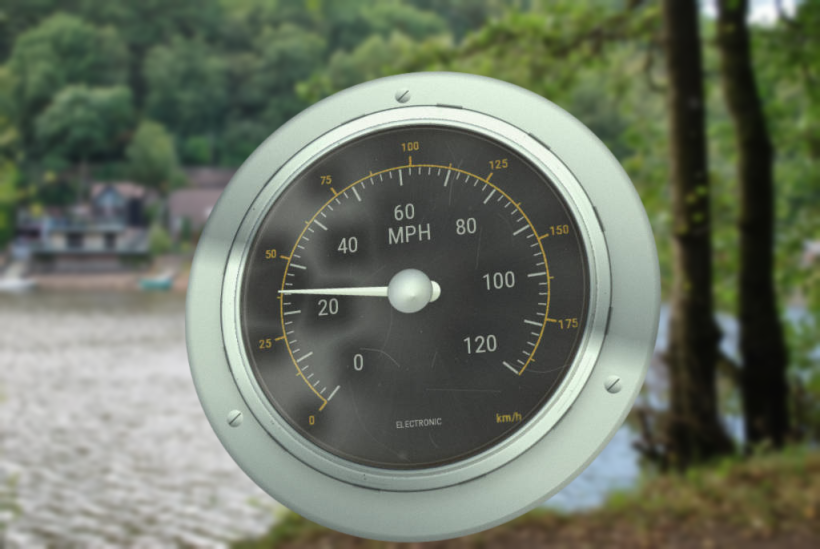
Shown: mph 24
